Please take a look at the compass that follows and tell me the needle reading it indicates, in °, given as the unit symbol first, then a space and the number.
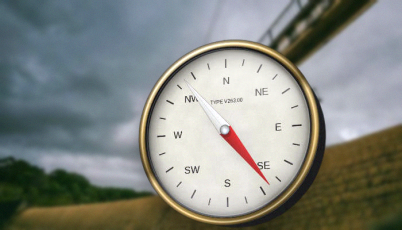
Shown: ° 142.5
